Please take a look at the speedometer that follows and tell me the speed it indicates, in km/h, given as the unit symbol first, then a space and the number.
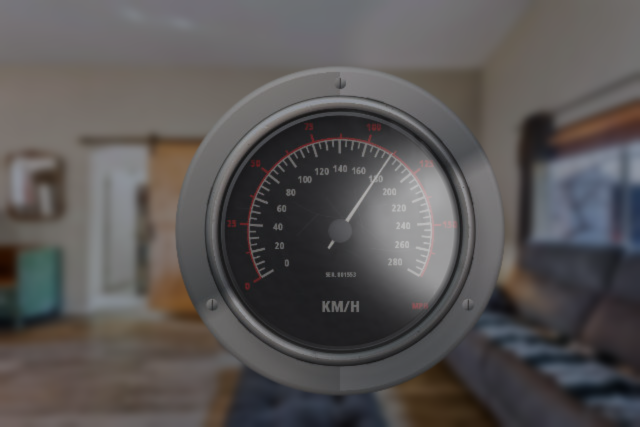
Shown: km/h 180
